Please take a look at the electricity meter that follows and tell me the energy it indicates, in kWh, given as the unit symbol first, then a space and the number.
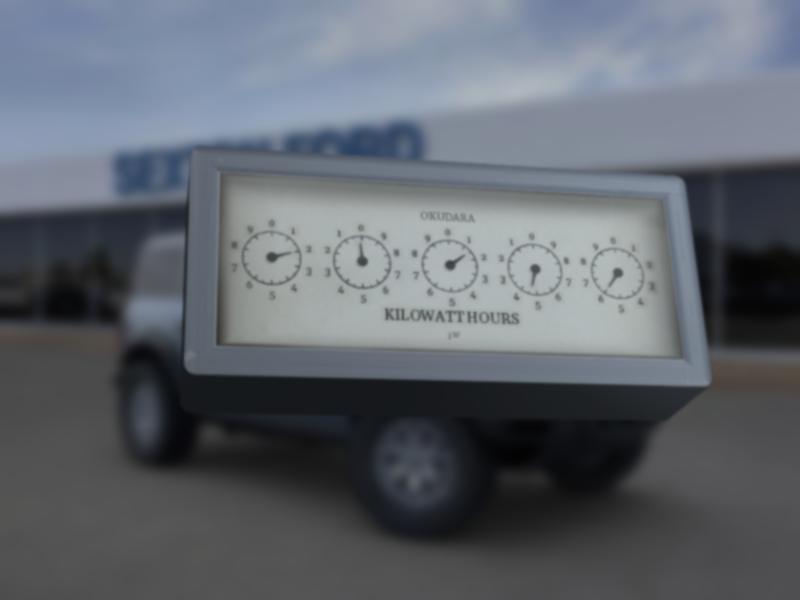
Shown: kWh 20146
